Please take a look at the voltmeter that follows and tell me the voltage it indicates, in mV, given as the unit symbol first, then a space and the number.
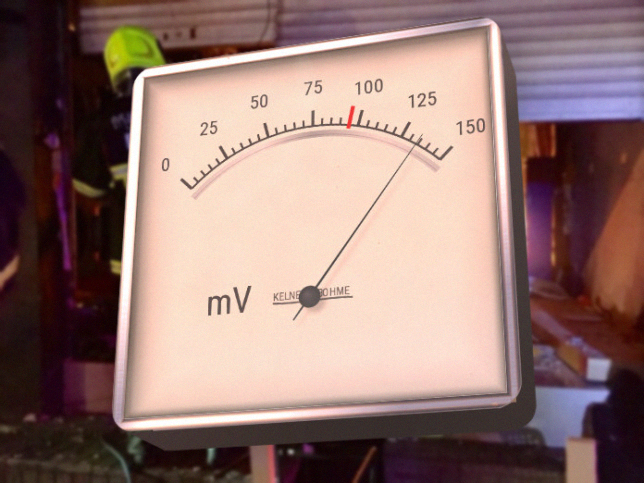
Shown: mV 135
